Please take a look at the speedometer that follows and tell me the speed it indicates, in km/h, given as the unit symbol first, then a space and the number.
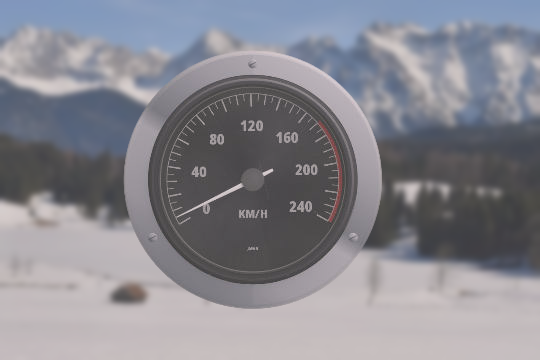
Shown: km/h 5
